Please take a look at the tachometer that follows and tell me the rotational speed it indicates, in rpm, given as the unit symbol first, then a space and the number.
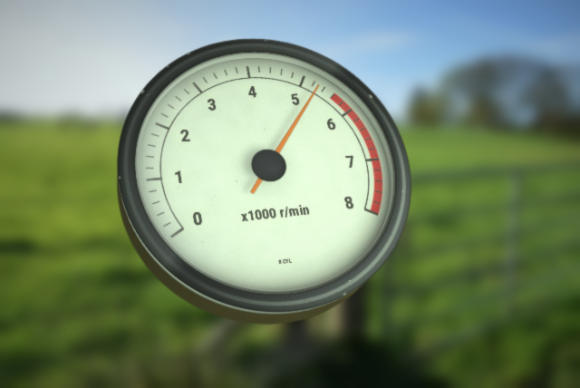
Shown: rpm 5300
